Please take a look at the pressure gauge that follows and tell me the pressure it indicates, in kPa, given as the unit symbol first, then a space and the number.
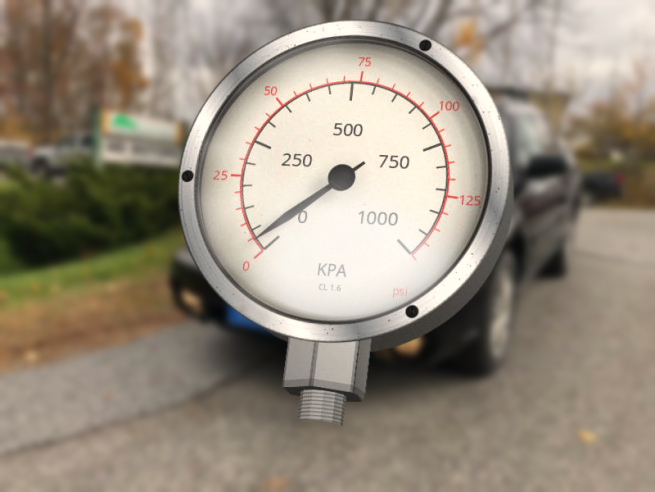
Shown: kPa 25
